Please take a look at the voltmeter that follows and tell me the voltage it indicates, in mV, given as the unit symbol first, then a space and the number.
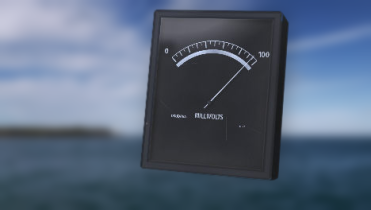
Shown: mV 95
